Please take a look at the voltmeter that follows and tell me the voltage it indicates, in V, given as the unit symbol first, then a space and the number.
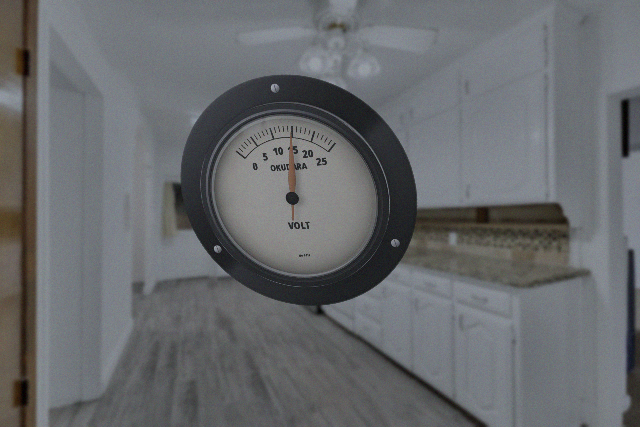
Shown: V 15
